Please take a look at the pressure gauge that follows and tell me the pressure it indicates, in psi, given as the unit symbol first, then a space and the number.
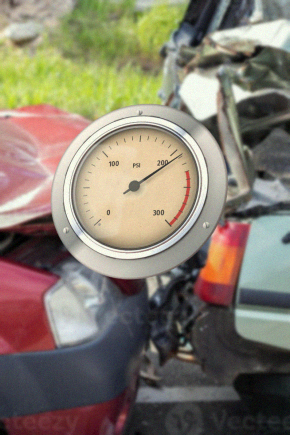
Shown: psi 210
